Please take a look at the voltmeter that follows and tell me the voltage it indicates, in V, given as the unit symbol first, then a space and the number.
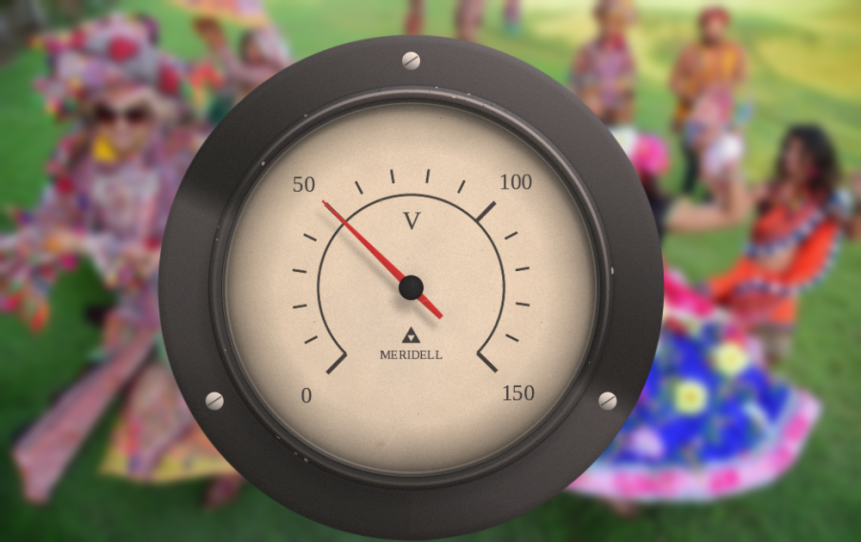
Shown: V 50
